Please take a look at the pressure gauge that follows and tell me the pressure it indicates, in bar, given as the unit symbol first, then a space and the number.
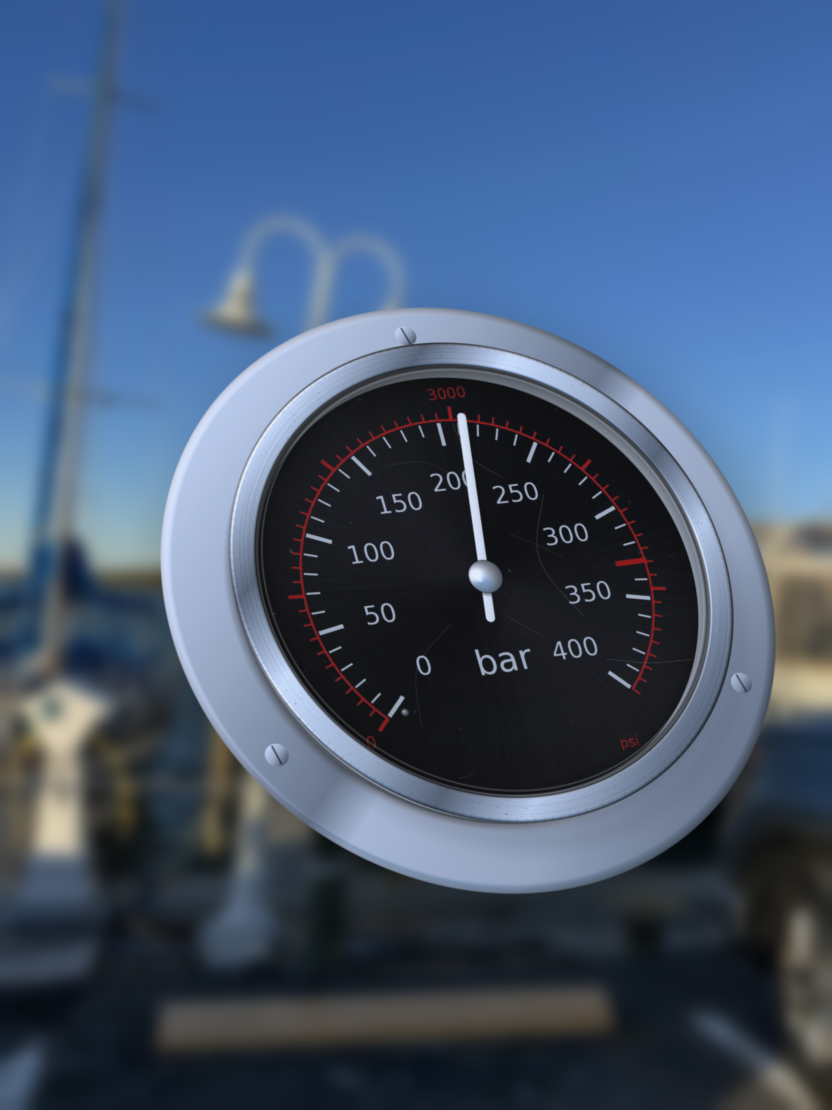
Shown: bar 210
